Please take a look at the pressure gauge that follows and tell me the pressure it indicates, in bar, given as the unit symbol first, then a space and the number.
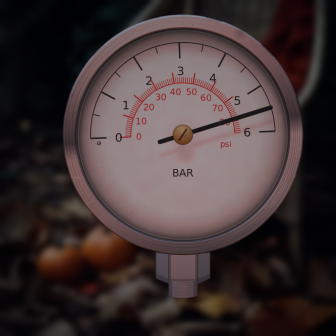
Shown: bar 5.5
